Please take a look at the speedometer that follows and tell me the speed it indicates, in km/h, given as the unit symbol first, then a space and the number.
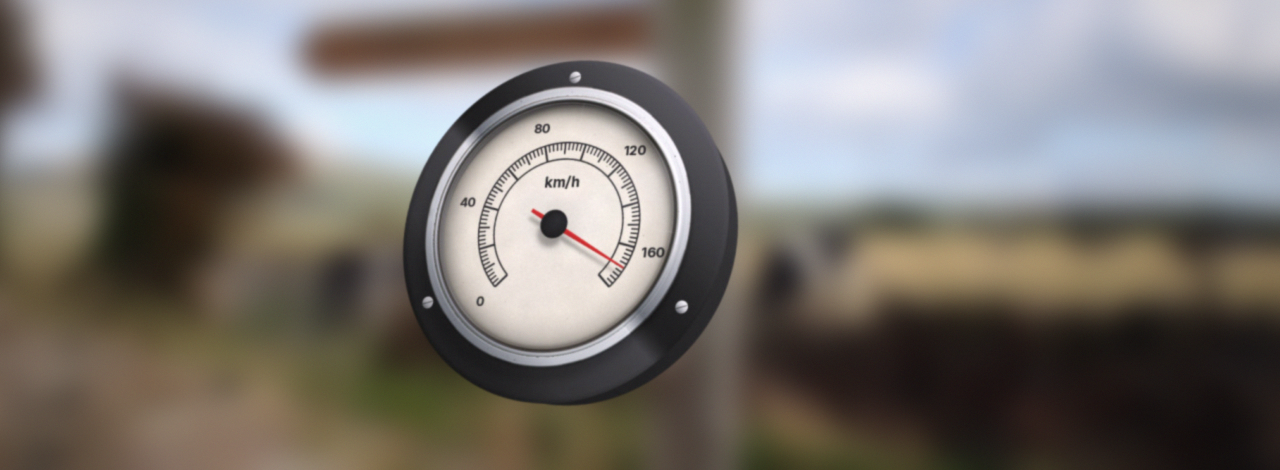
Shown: km/h 170
